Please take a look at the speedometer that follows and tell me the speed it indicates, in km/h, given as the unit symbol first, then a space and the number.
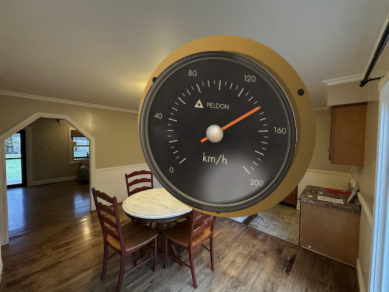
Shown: km/h 140
